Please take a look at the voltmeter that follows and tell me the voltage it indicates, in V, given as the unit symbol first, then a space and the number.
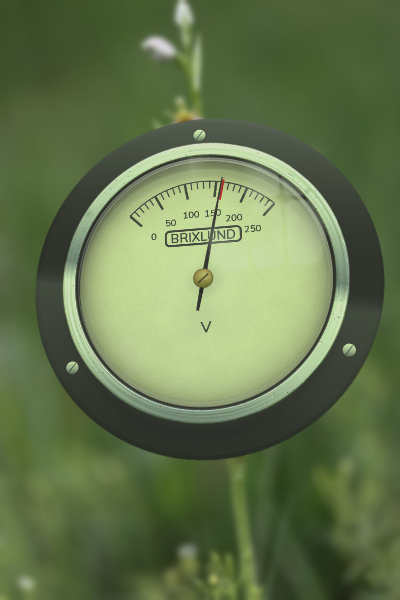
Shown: V 160
